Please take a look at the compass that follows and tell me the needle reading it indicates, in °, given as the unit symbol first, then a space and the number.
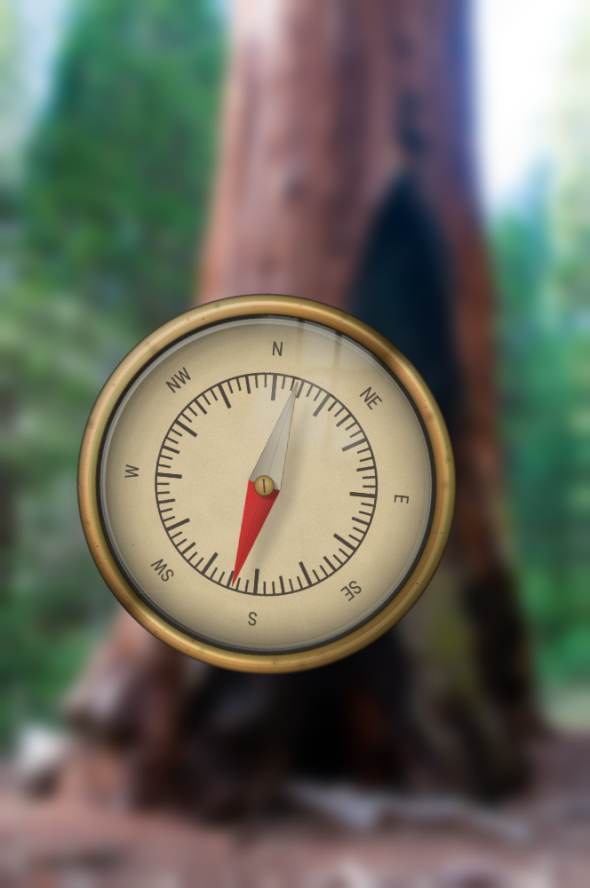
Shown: ° 192.5
